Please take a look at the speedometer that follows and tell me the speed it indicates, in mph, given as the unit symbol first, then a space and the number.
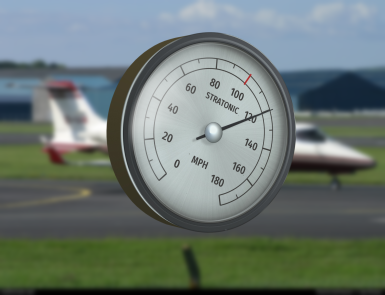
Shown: mph 120
